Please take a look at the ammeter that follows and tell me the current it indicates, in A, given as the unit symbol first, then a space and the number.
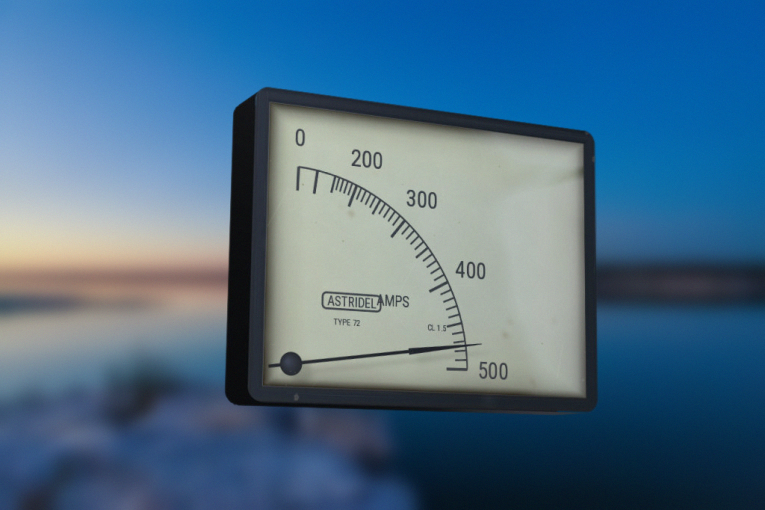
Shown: A 475
